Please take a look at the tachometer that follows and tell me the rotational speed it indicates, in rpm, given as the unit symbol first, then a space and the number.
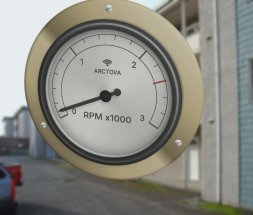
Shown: rpm 100
